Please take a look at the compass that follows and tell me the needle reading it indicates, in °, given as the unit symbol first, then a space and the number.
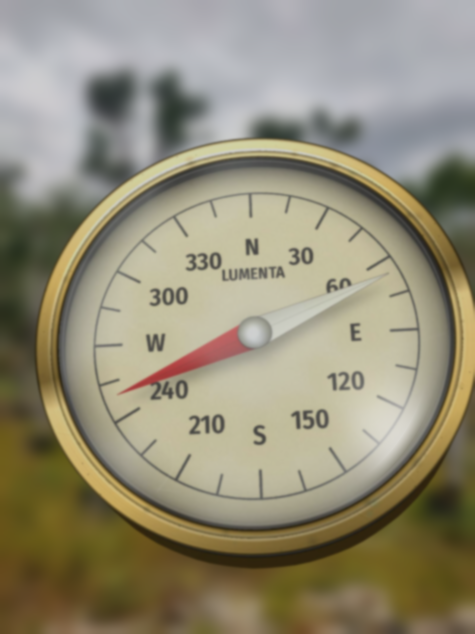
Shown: ° 247.5
